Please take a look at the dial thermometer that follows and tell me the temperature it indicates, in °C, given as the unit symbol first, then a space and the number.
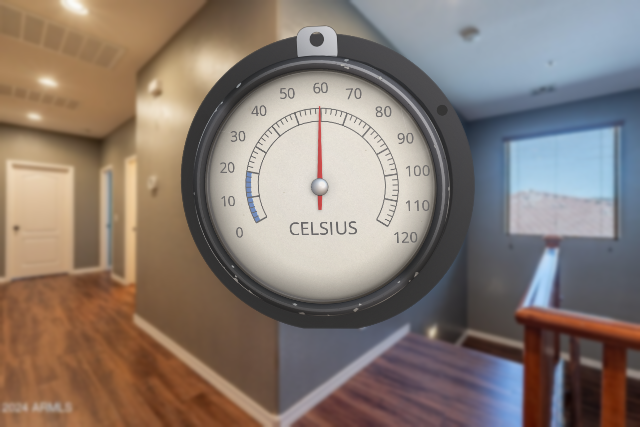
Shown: °C 60
